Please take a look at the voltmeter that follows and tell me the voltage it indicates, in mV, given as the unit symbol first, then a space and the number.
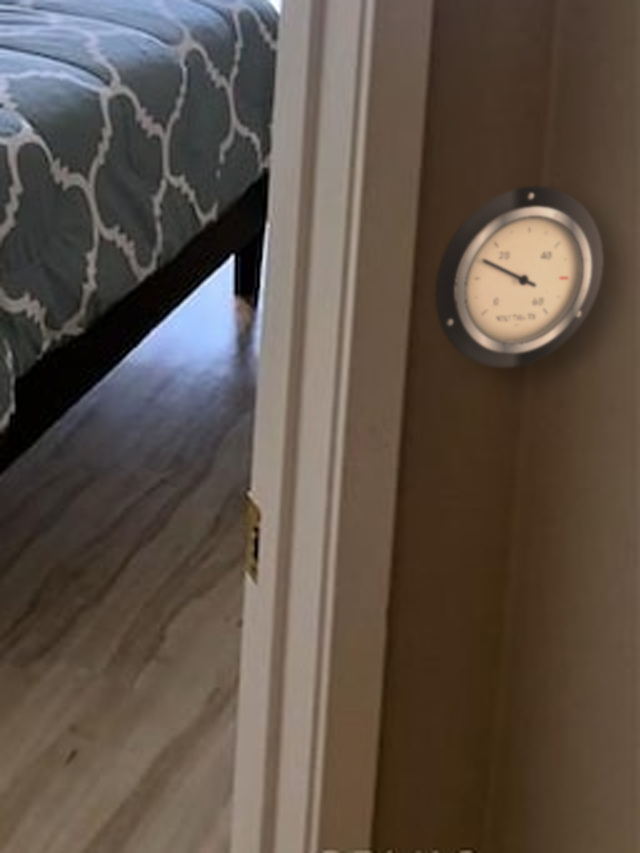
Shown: mV 15
